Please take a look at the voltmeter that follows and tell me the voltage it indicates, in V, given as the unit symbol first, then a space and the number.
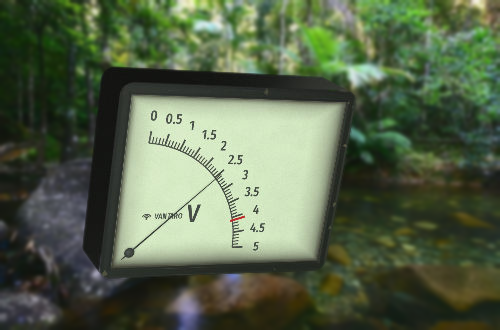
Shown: V 2.5
